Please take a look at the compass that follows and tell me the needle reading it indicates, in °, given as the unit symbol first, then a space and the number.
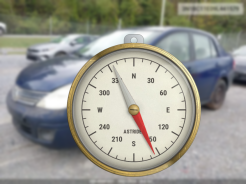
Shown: ° 155
